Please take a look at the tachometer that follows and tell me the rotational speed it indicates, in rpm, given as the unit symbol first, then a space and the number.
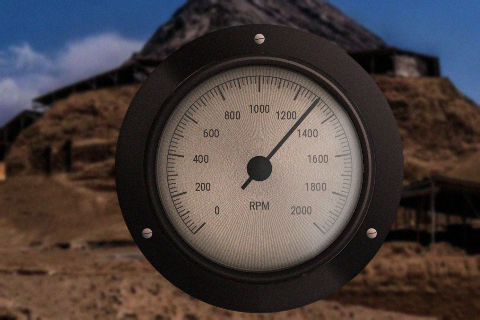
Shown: rpm 1300
